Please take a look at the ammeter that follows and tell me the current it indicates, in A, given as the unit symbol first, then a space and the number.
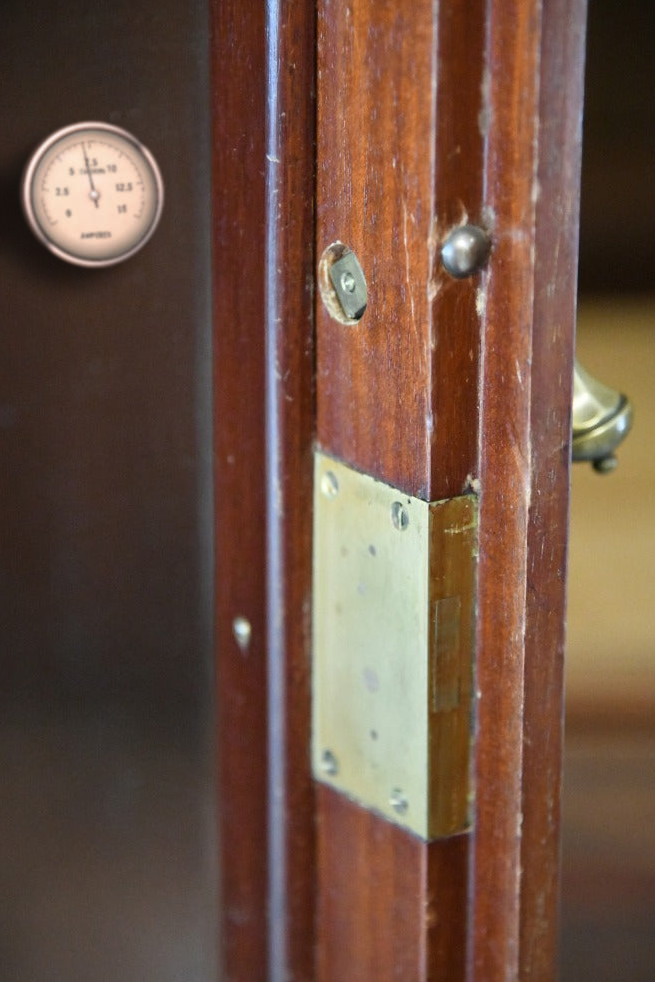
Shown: A 7
